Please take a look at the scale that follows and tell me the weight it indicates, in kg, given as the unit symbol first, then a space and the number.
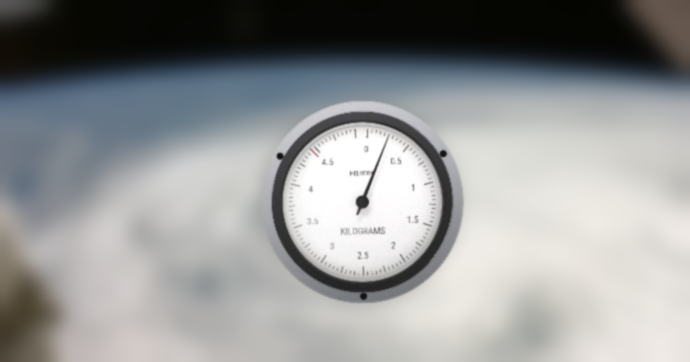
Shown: kg 0.25
